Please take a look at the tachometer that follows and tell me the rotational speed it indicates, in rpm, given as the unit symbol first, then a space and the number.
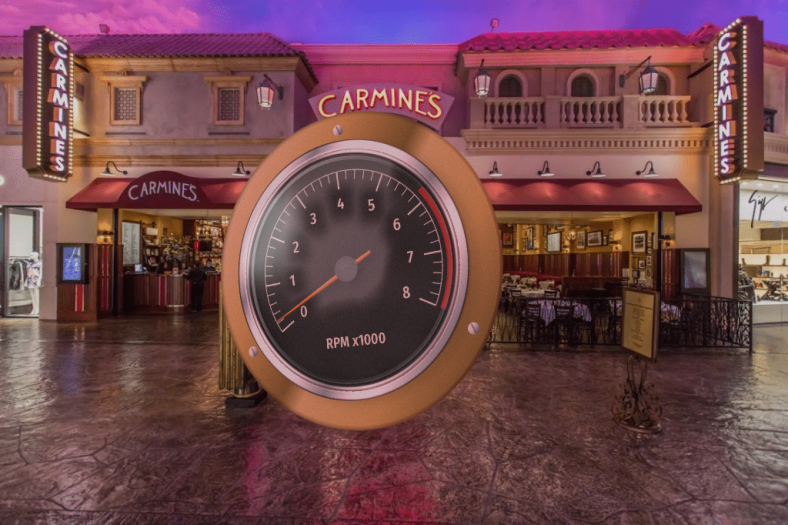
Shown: rpm 200
